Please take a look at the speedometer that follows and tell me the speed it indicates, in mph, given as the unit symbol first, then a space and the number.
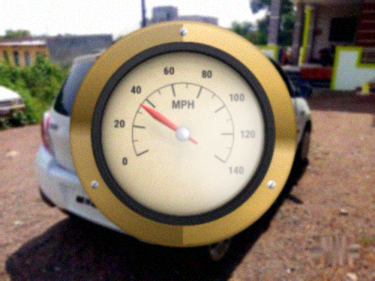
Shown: mph 35
